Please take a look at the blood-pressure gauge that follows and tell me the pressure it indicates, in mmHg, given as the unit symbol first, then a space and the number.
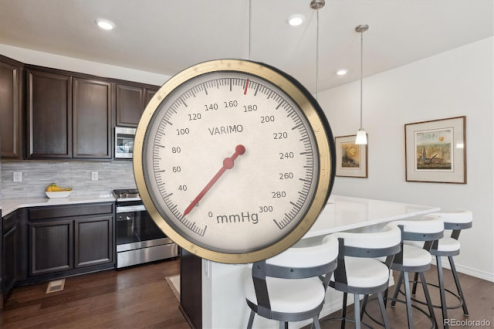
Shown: mmHg 20
